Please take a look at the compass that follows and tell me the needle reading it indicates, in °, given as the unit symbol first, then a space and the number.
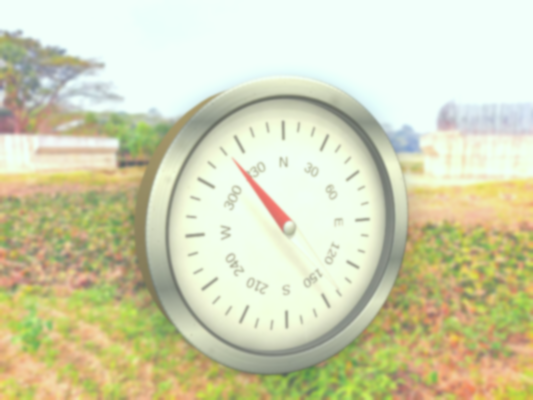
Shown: ° 320
